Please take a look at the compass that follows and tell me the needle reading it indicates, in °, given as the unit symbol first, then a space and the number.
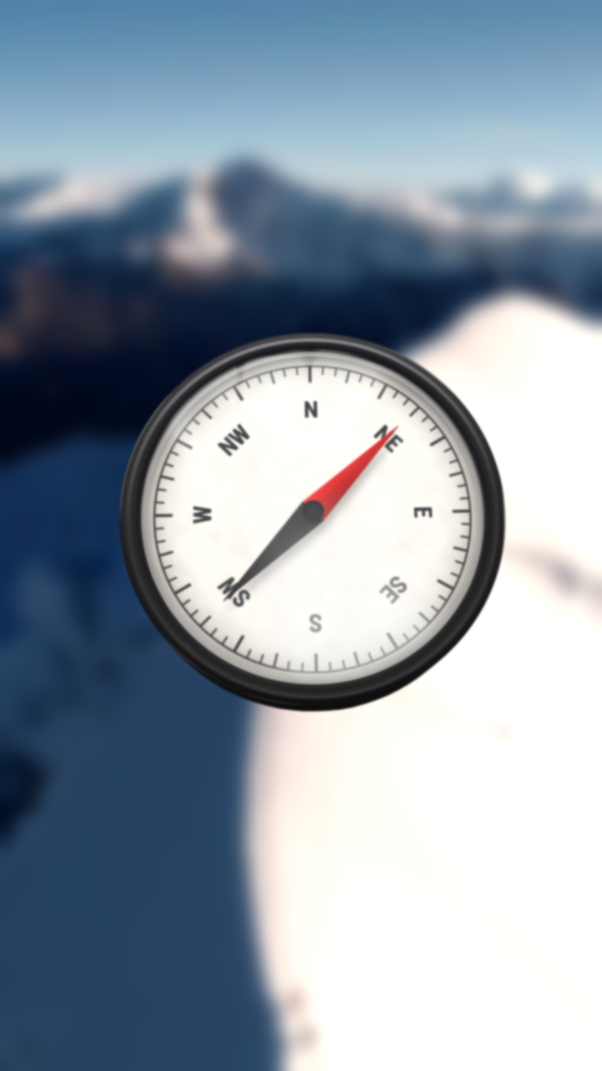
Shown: ° 45
